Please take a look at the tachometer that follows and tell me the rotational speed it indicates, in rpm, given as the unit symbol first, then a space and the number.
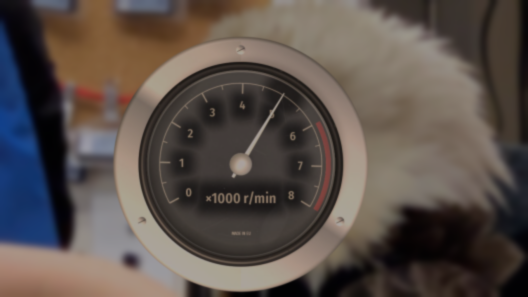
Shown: rpm 5000
